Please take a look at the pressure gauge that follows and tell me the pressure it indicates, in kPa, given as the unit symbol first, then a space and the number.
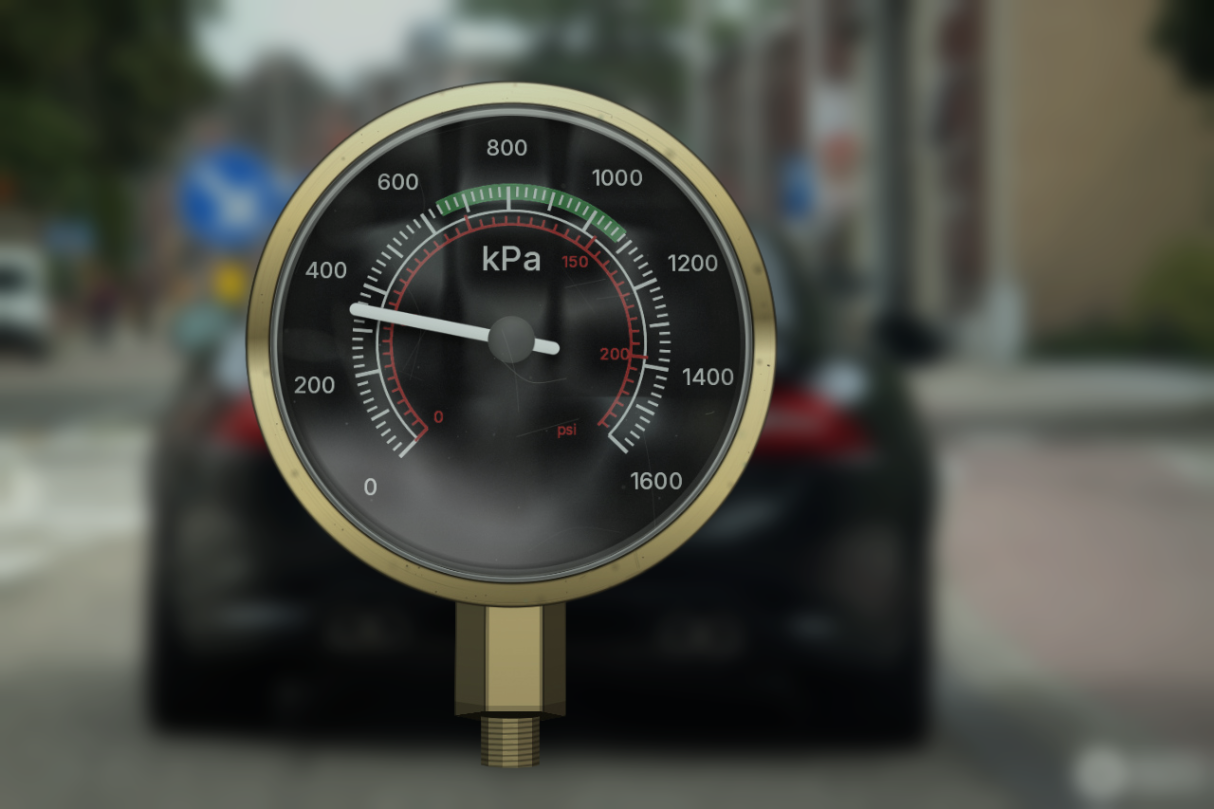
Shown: kPa 340
